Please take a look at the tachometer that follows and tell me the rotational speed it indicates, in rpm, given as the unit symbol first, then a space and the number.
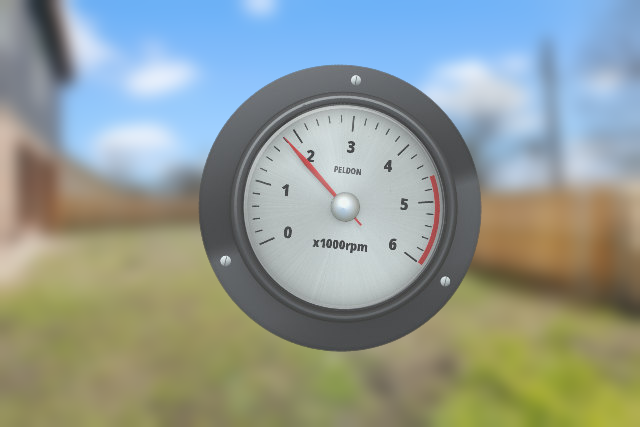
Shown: rpm 1800
